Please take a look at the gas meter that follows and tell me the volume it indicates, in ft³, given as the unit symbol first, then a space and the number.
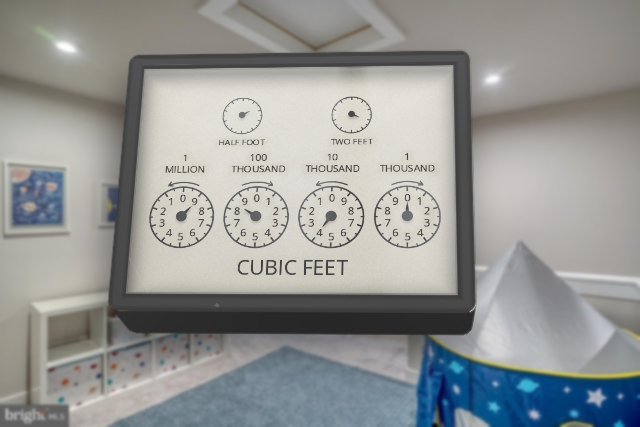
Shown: ft³ 884000
